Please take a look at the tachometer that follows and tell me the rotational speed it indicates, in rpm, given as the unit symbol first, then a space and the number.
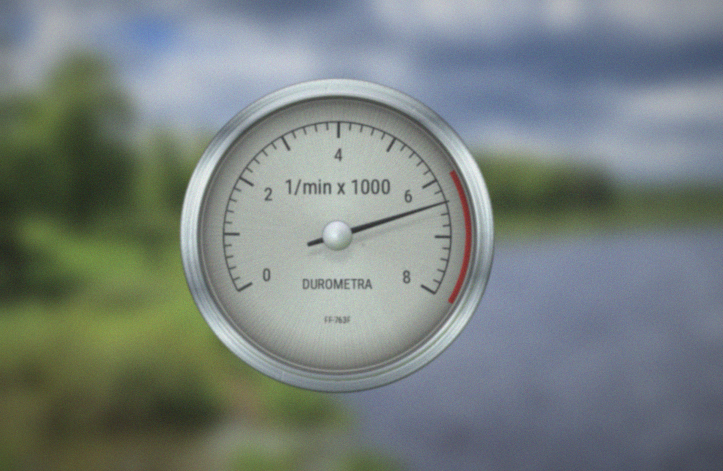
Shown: rpm 6400
